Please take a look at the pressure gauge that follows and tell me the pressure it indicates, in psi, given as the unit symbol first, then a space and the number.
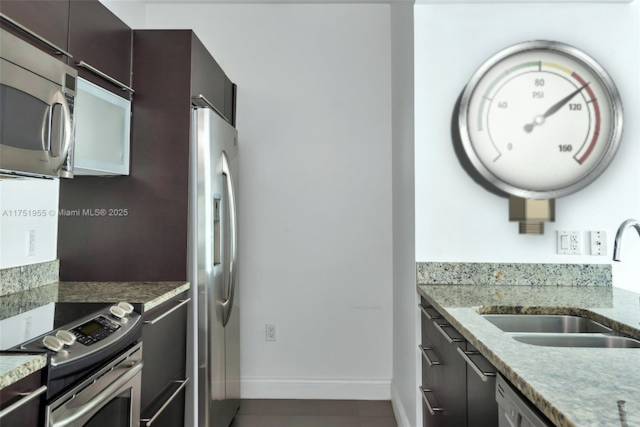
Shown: psi 110
